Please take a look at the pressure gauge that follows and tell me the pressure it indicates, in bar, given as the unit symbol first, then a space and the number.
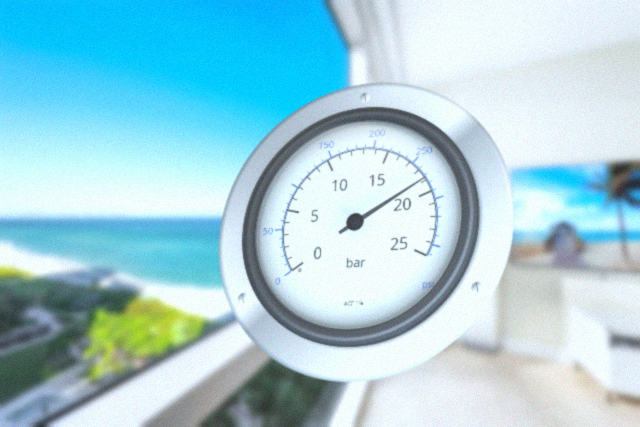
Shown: bar 19
